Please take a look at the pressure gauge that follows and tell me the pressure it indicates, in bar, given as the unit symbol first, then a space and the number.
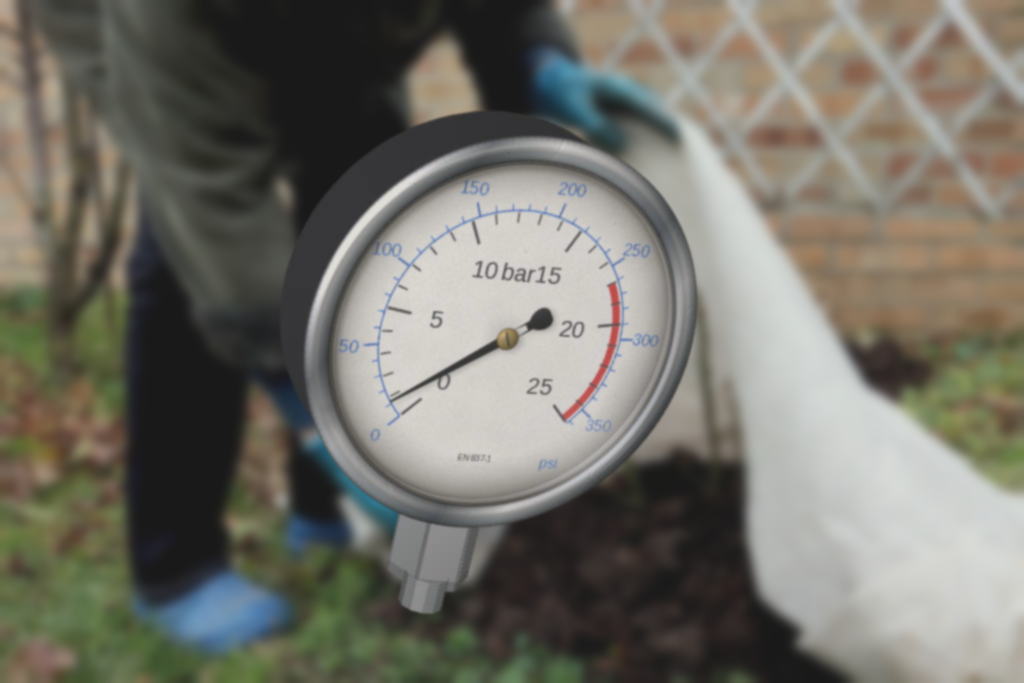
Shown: bar 1
